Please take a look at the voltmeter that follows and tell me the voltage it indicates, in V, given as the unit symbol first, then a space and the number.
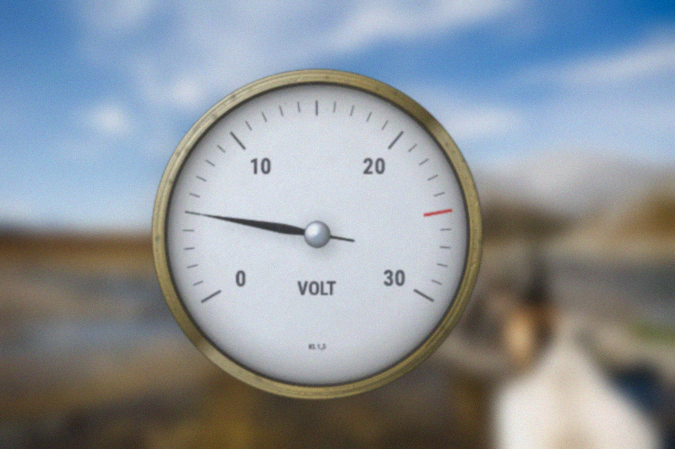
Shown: V 5
